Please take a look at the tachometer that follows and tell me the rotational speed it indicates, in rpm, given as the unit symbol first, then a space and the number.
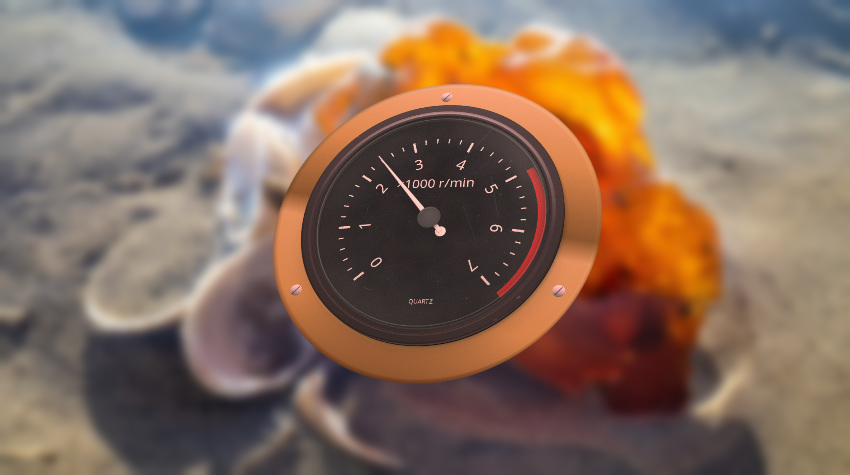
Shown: rpm 2400
